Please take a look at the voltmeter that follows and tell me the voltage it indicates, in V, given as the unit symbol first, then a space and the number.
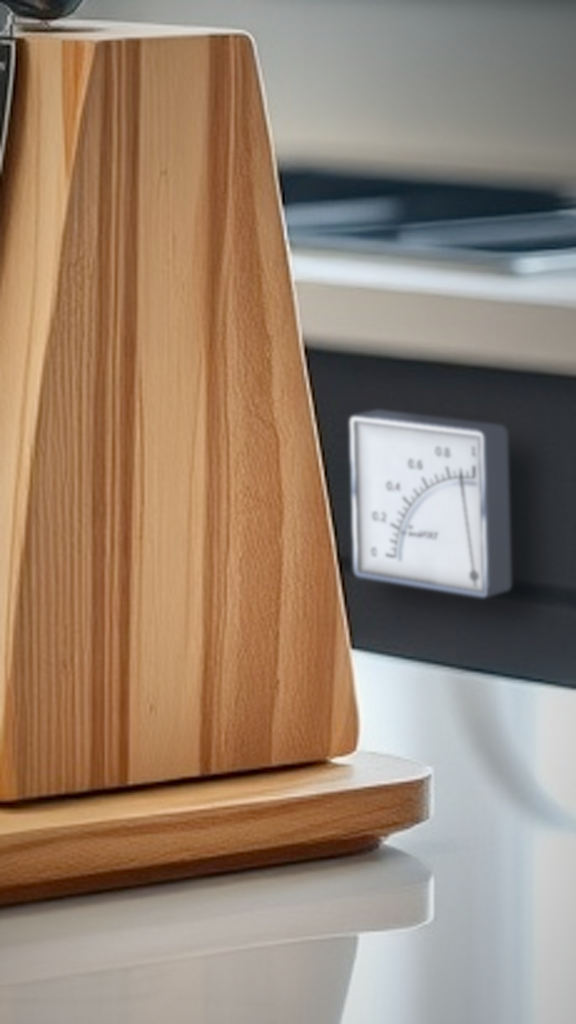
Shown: V 0.9
